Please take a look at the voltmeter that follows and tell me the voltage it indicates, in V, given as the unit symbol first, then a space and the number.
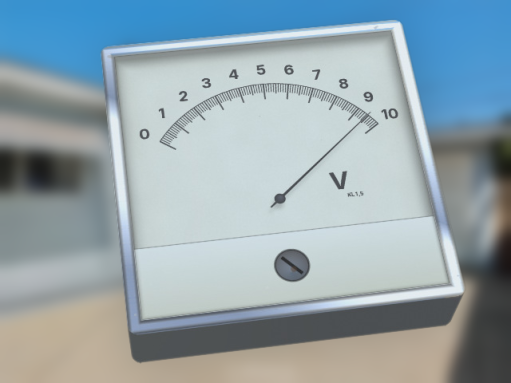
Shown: V 9.5
